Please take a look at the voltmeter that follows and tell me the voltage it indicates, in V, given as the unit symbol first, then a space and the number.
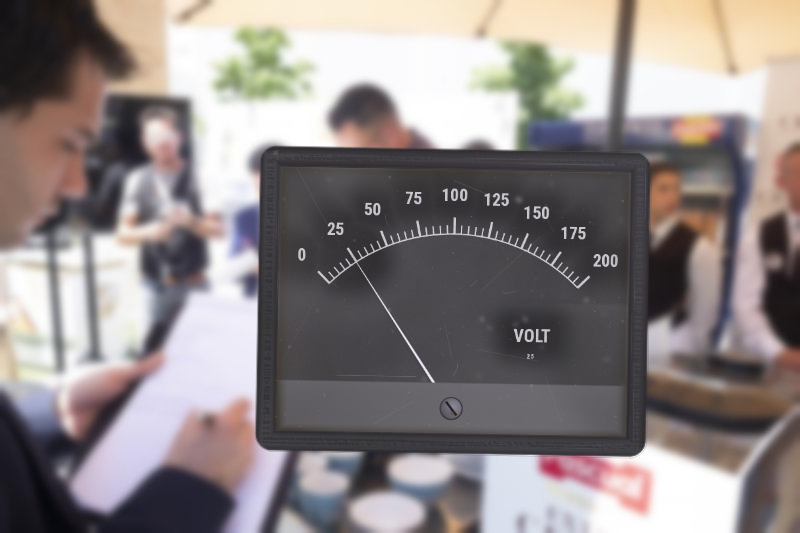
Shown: V 25
